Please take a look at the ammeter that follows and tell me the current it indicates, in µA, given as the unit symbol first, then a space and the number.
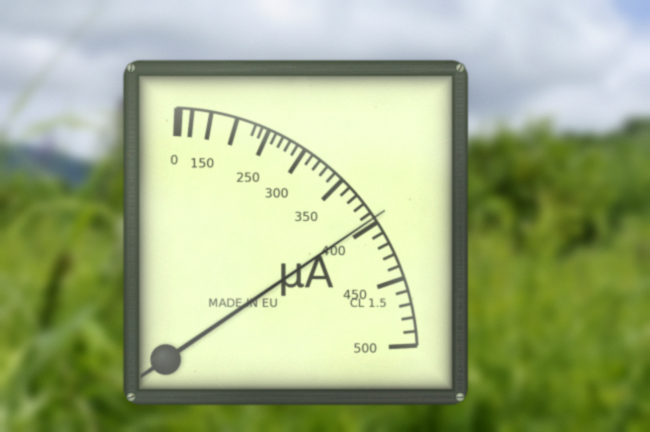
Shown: µA 395
